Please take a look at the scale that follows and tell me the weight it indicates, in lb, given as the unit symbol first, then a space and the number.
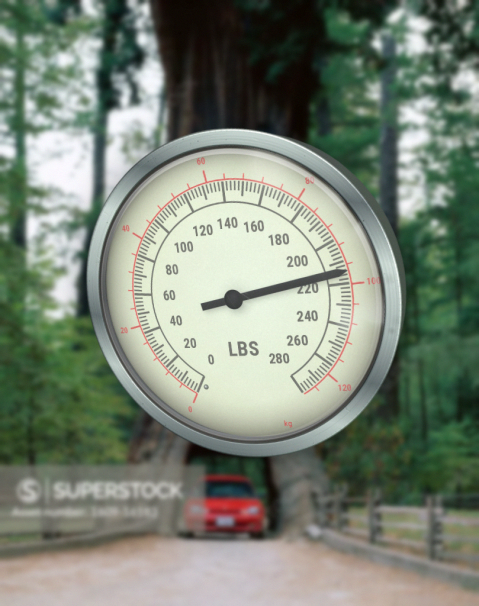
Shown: lb 214
